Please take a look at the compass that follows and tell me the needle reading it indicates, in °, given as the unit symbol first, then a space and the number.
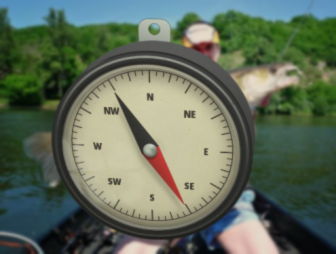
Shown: ° 150
